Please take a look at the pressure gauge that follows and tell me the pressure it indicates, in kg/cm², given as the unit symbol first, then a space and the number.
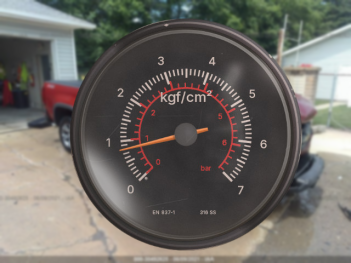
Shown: kg/cm² 0.8
